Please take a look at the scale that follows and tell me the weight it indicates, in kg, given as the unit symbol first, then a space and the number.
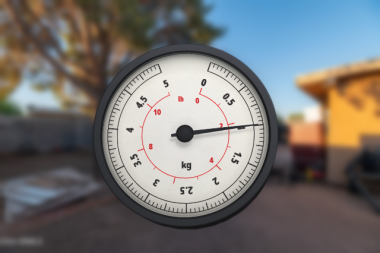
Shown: kg 1
